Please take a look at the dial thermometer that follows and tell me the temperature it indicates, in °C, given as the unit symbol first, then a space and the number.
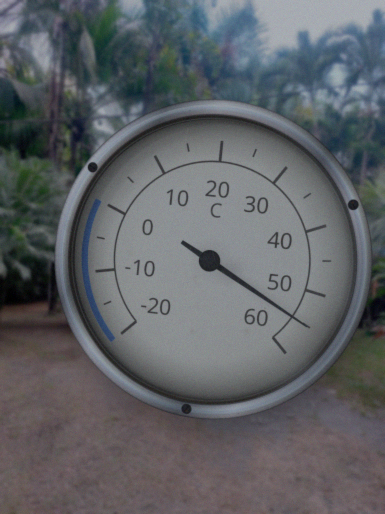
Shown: °C 55
